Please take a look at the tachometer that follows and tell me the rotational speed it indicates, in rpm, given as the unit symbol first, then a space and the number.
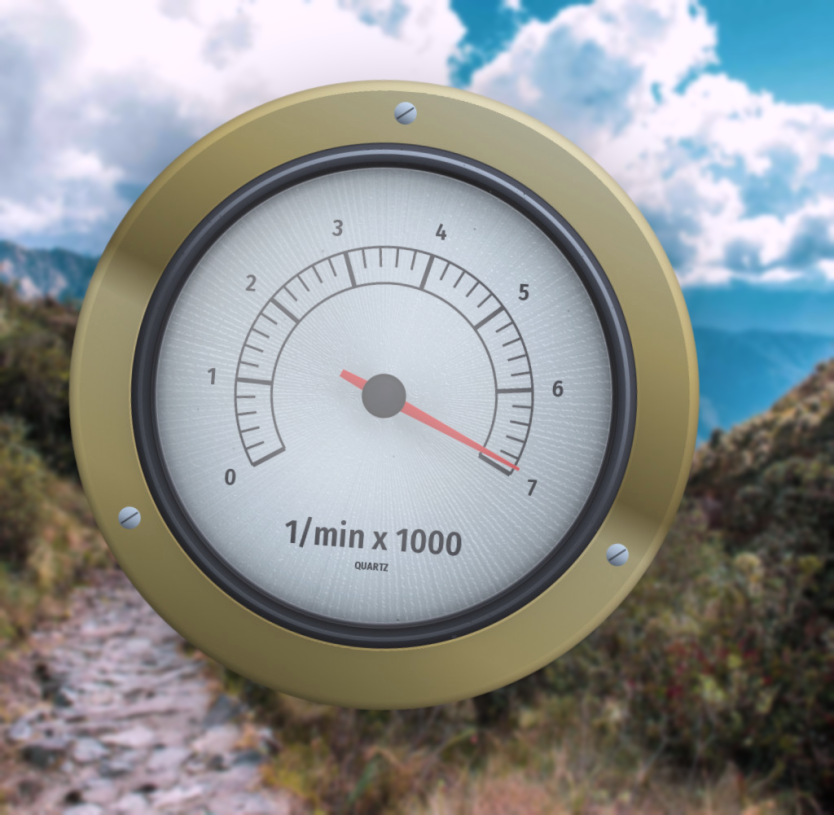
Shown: rpm 6900
